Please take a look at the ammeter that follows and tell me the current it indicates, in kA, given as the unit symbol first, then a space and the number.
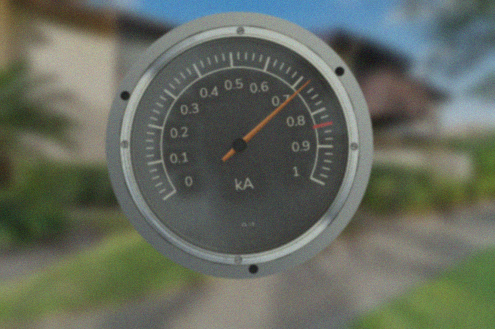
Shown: kA 0.72
